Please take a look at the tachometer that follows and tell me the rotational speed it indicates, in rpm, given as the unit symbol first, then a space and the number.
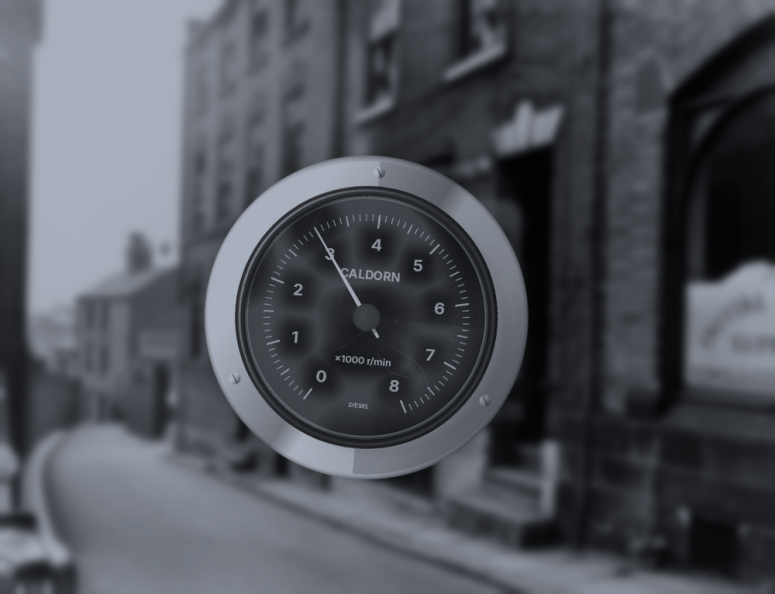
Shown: rpm 3000
